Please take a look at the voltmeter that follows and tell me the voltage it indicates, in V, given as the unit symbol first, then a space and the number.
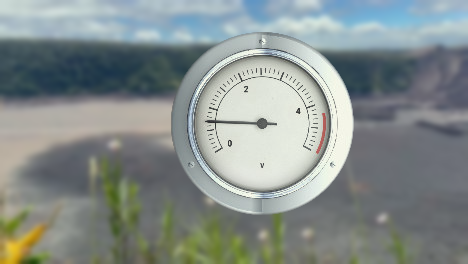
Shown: V 0.7
